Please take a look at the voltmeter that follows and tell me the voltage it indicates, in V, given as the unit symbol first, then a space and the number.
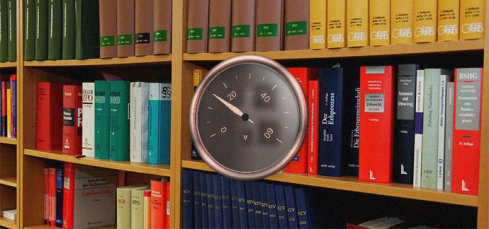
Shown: V 15
